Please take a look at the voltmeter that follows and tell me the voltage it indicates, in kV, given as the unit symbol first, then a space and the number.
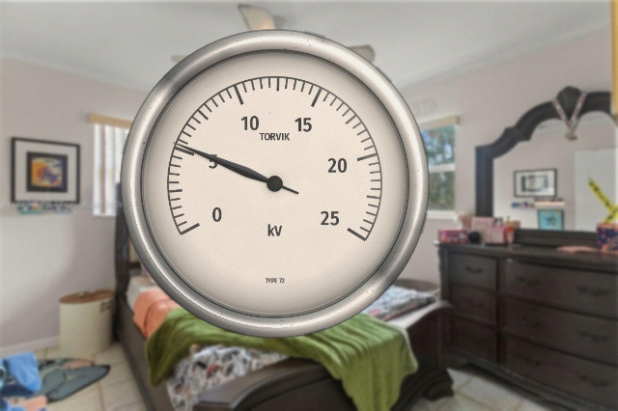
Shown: kV 5.25
